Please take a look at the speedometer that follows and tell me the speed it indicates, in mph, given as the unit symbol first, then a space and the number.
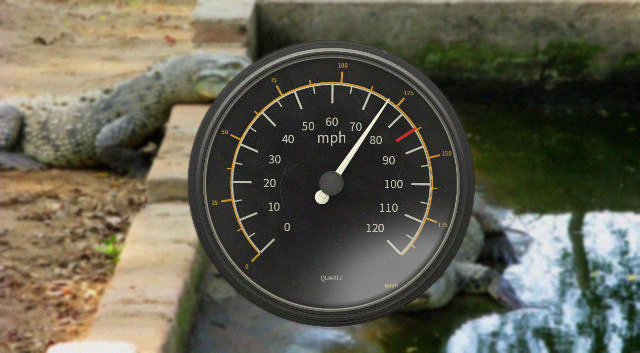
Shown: mph 75
